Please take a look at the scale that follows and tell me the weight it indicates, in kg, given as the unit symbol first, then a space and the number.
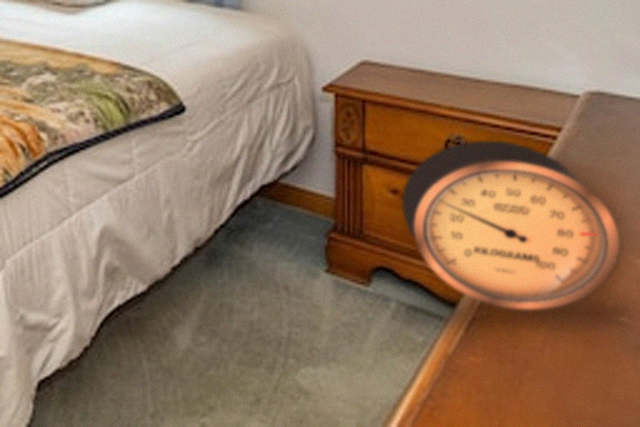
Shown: kg 25
